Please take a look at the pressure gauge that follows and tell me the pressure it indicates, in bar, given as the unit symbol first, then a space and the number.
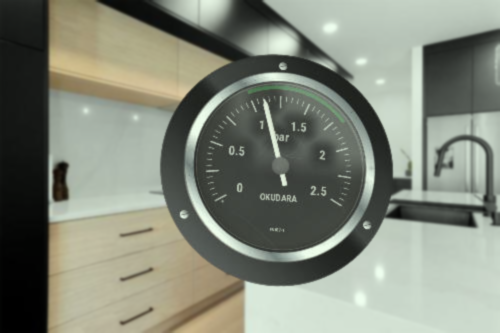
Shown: bar 1.1
